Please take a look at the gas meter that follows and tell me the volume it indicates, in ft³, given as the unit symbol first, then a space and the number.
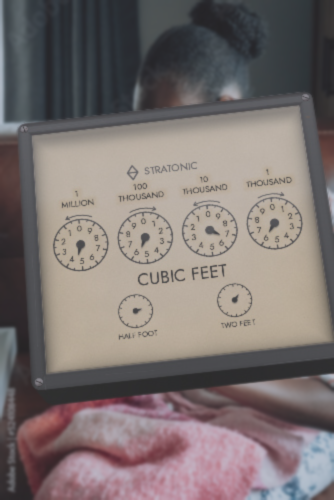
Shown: ft³ 456600
